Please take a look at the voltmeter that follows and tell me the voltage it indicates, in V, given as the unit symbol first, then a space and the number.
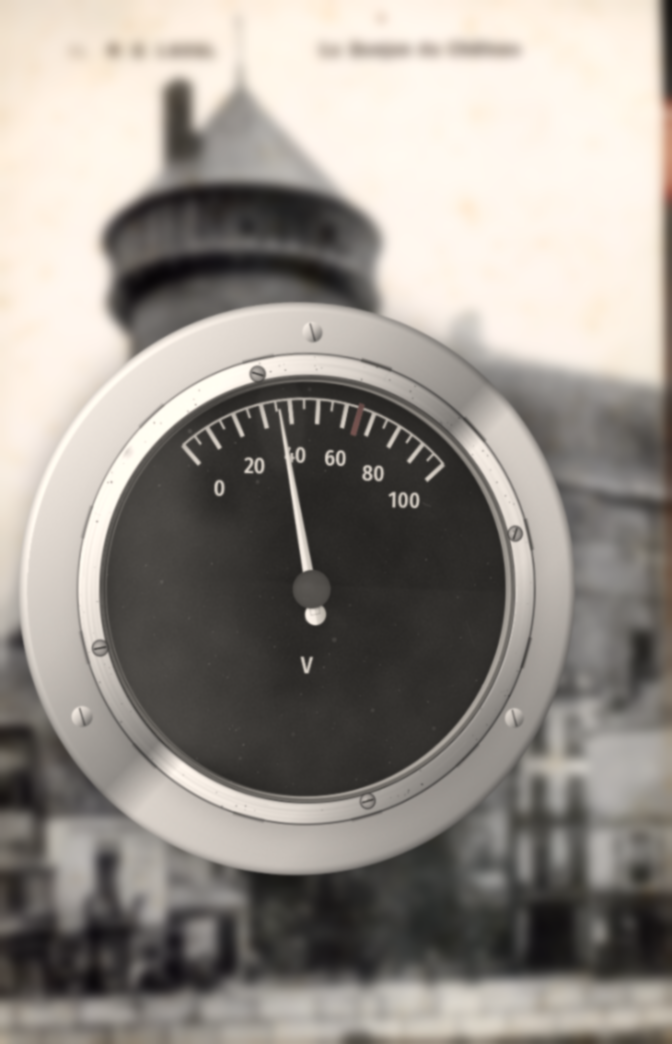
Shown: V 35
